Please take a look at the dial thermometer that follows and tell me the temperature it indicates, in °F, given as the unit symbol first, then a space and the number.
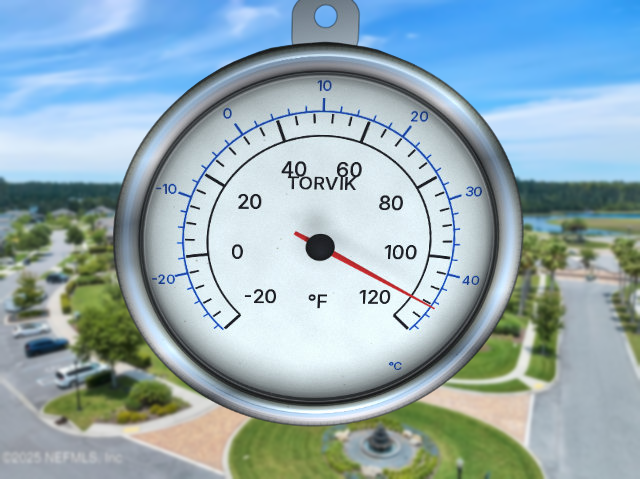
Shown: °F 112
